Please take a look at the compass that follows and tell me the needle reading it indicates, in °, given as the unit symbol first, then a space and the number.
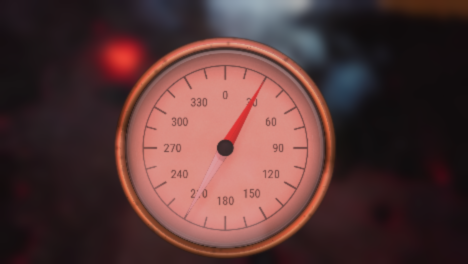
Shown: ° 30
